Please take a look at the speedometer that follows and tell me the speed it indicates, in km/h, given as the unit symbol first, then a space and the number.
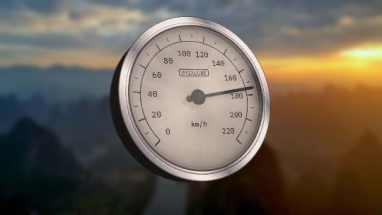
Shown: km/h 175
